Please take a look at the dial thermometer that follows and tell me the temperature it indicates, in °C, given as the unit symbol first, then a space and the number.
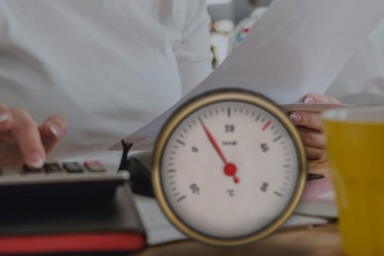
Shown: °C 10
